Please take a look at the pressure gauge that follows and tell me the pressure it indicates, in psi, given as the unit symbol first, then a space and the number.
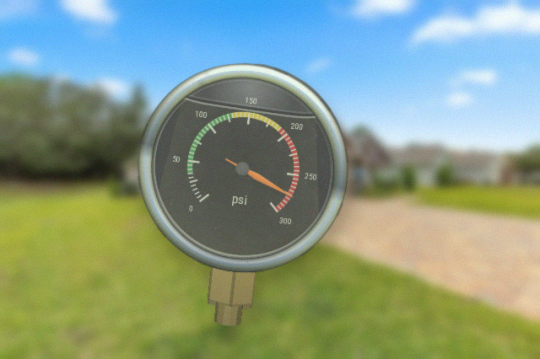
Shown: psi 275
